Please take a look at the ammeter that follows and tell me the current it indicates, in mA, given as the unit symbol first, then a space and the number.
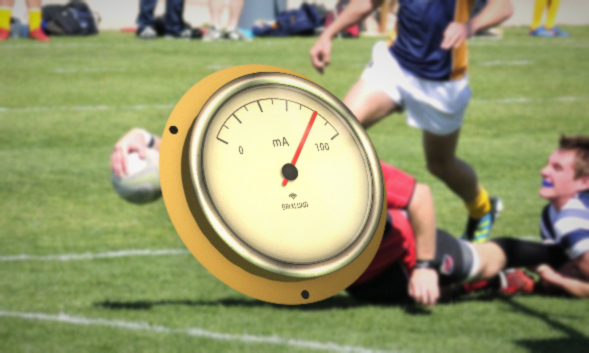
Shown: mA 80
